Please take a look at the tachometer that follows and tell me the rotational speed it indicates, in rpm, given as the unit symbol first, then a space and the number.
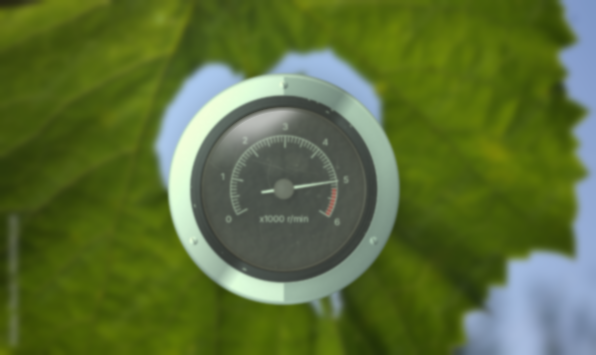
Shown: rpm 5000
